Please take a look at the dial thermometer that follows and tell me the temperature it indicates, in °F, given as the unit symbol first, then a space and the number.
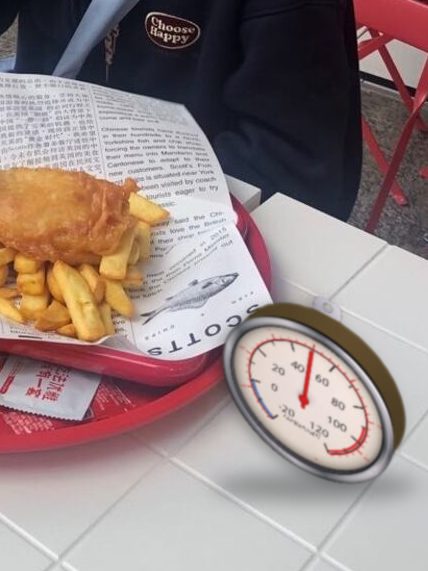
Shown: °F 50
